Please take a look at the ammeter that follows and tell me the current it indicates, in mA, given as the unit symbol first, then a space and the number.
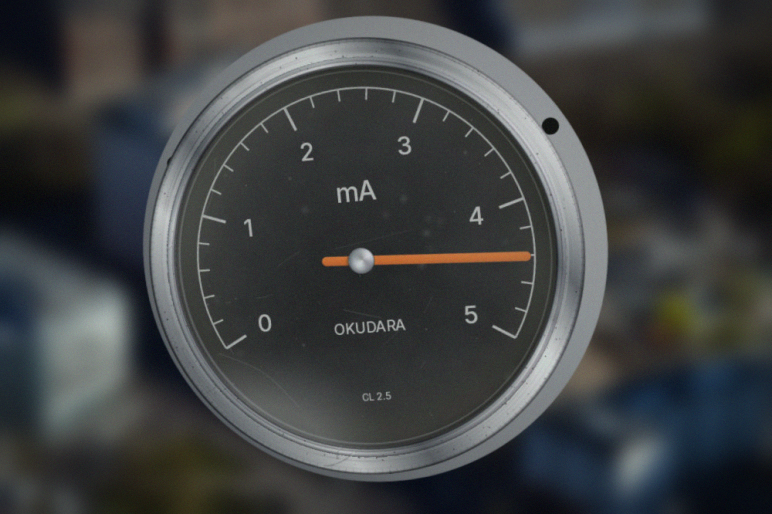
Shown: mA 4.4
